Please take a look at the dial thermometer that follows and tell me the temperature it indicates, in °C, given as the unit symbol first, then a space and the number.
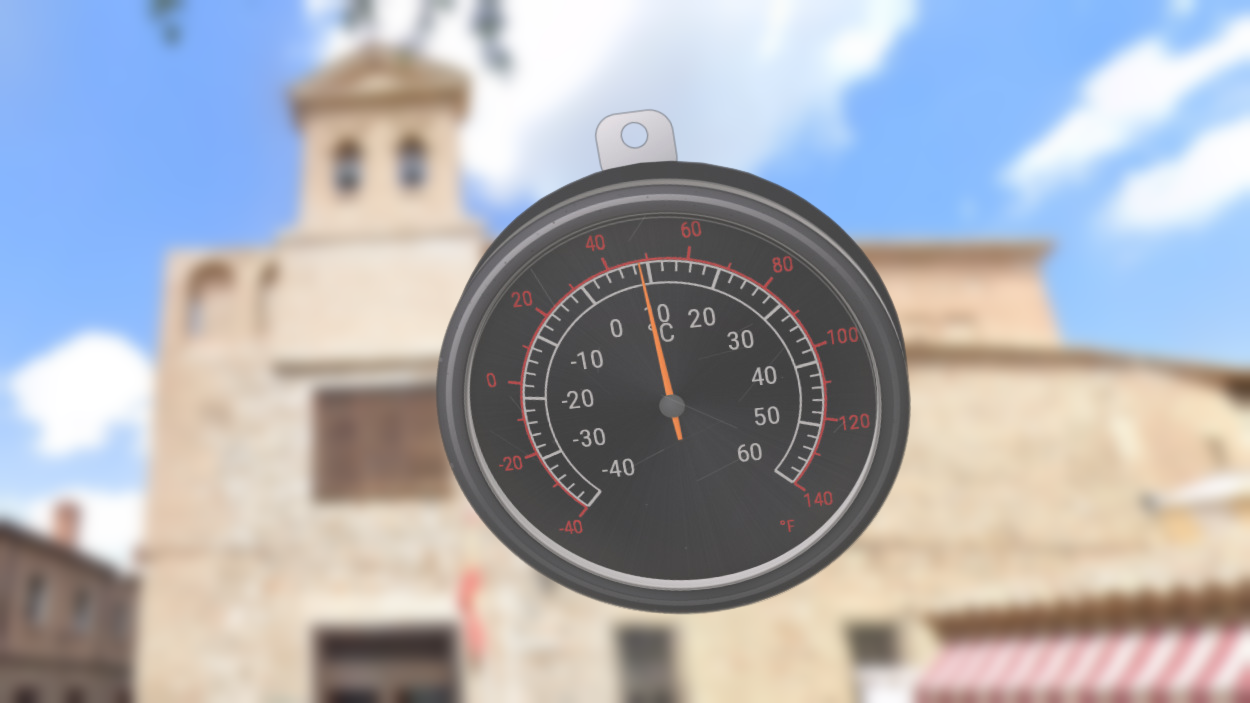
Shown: °C 9
